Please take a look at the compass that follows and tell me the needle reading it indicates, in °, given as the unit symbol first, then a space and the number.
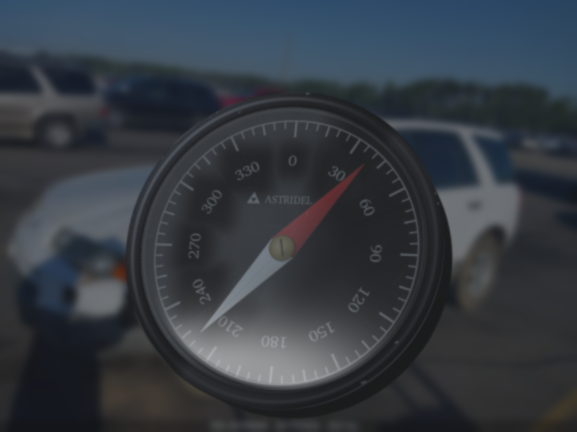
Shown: ° 40
